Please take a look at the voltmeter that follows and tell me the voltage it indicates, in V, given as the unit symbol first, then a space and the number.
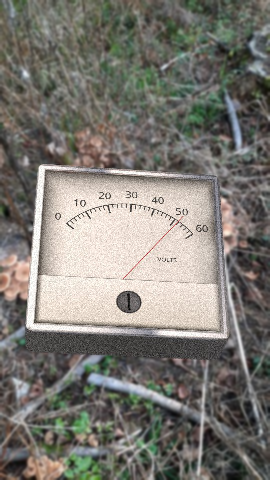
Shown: V 52
